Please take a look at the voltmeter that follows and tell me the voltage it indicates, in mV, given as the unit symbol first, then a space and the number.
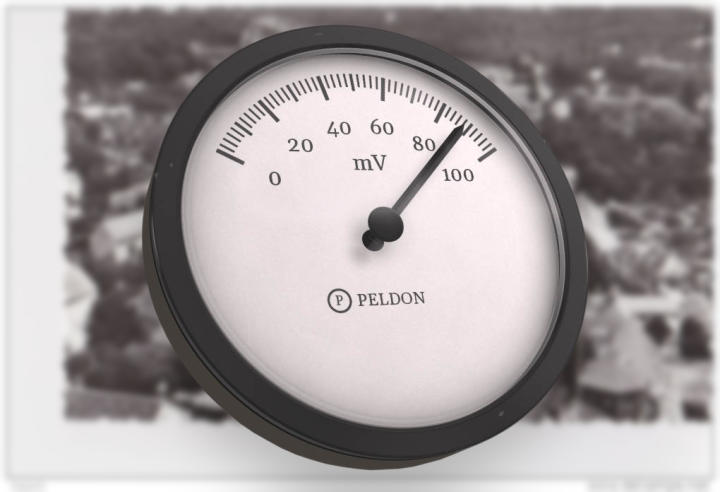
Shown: mV 88
